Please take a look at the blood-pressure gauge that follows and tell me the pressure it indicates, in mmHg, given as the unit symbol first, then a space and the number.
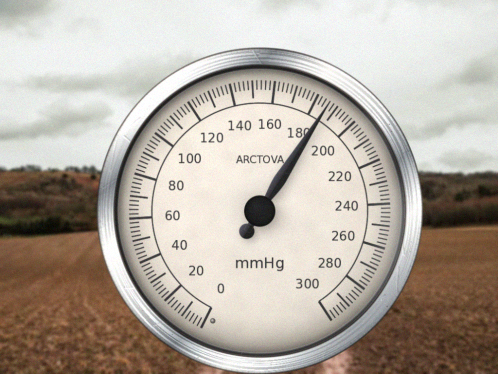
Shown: mmHg 186
